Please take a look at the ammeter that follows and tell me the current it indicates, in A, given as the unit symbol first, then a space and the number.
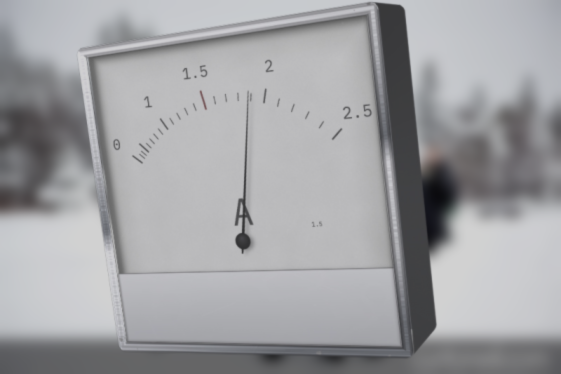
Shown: A 1.9
